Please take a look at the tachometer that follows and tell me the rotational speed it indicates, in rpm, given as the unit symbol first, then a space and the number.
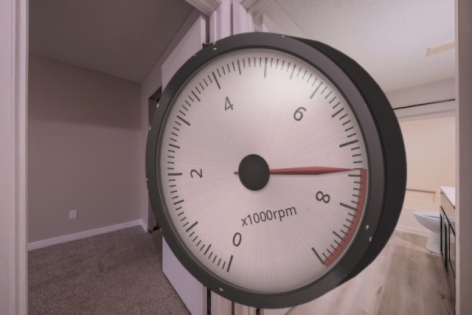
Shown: rpm 7400
